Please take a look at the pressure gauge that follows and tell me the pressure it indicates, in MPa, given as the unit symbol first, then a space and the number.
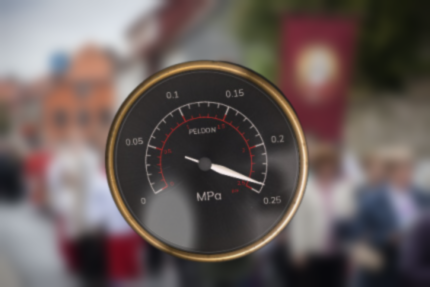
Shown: MPa 0.24
